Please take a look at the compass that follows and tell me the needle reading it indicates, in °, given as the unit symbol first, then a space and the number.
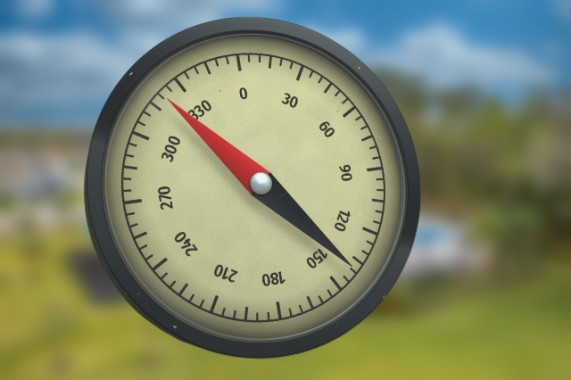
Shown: ° 320
